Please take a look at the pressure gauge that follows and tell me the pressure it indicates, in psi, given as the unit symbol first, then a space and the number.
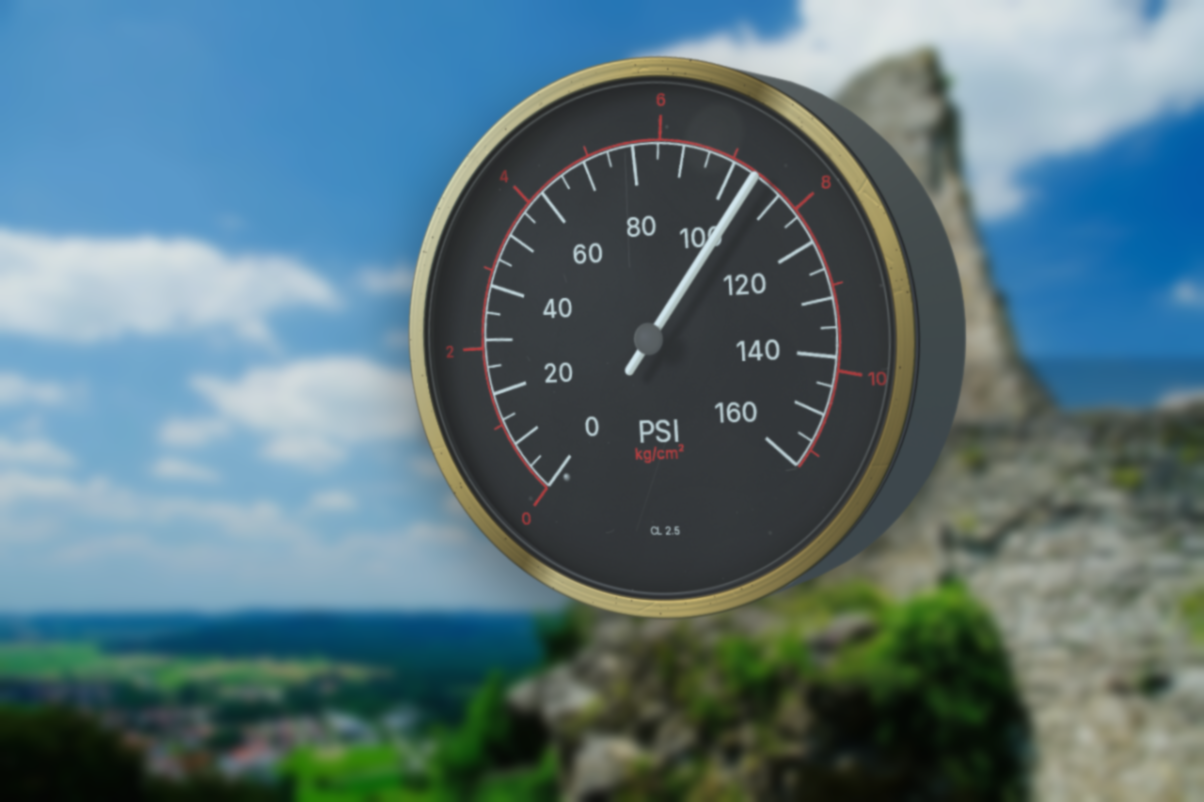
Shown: psi 105
